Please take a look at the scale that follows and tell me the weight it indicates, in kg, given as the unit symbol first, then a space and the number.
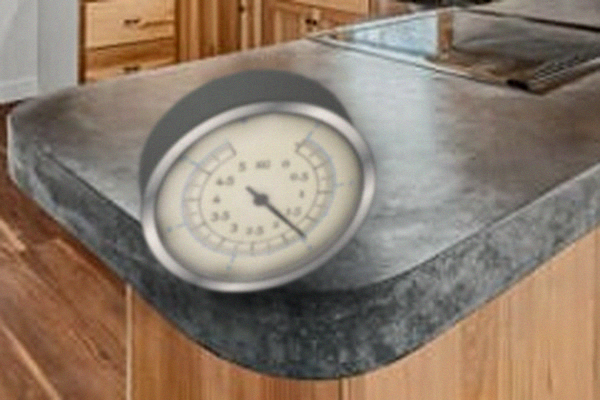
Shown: kg 1.75
